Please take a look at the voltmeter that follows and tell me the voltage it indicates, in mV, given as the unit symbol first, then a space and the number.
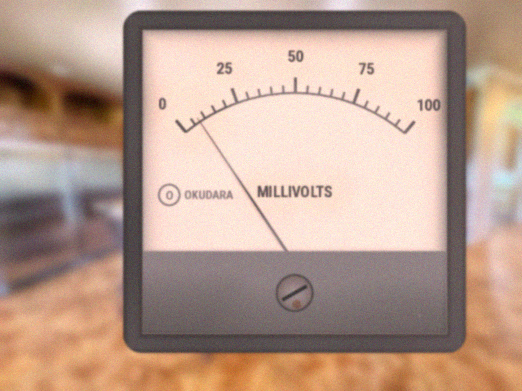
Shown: mV 7.5
